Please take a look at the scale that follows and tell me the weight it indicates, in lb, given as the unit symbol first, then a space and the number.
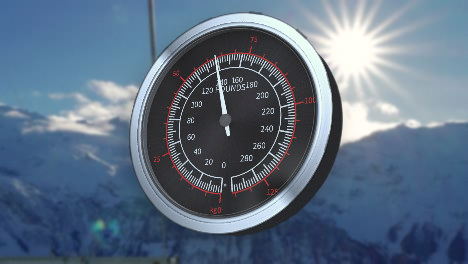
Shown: lb 140
